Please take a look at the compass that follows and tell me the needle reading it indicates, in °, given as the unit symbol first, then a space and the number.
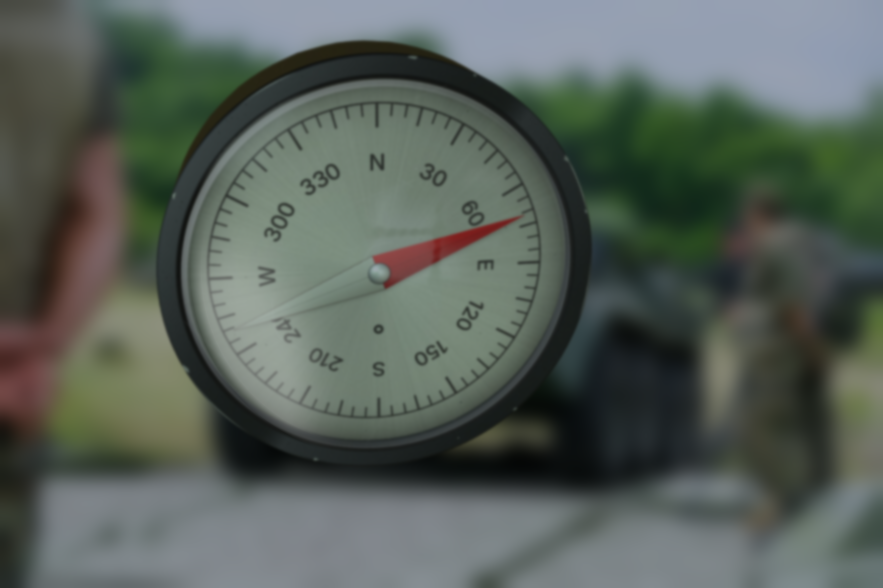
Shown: ° 70
